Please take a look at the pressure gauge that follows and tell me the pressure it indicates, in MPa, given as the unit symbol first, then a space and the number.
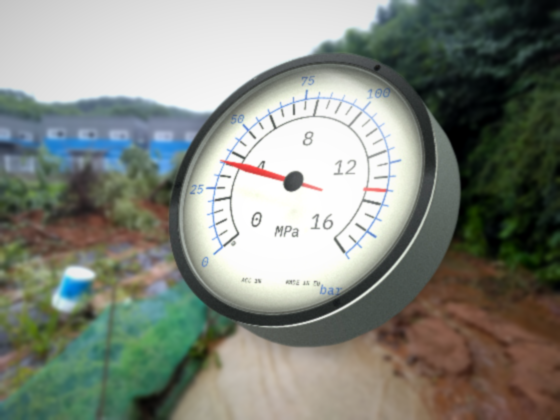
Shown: MPa 3.5
